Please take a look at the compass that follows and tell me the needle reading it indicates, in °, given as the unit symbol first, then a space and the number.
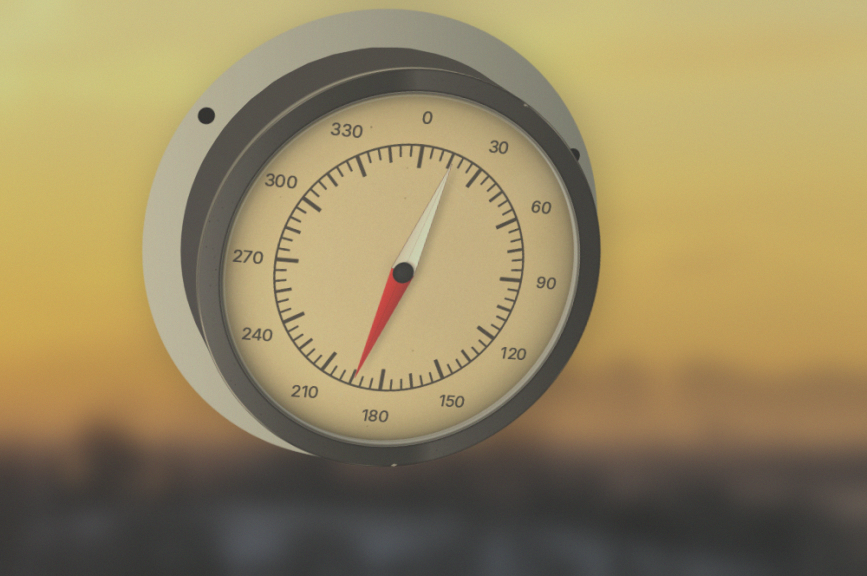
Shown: ° 195
